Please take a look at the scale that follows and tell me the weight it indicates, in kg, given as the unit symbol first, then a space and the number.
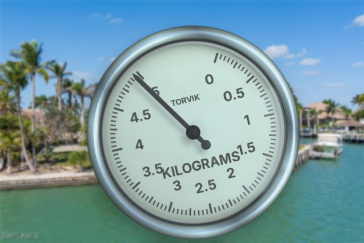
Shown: kg 4.95
